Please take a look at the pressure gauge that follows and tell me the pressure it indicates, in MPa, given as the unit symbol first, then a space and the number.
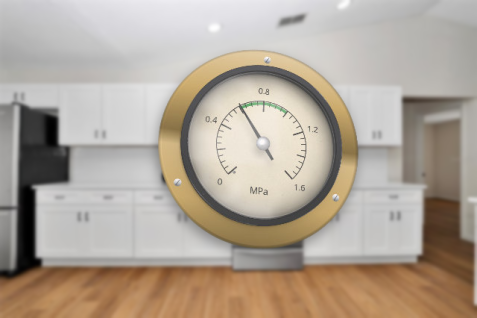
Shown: MPa 0.6
